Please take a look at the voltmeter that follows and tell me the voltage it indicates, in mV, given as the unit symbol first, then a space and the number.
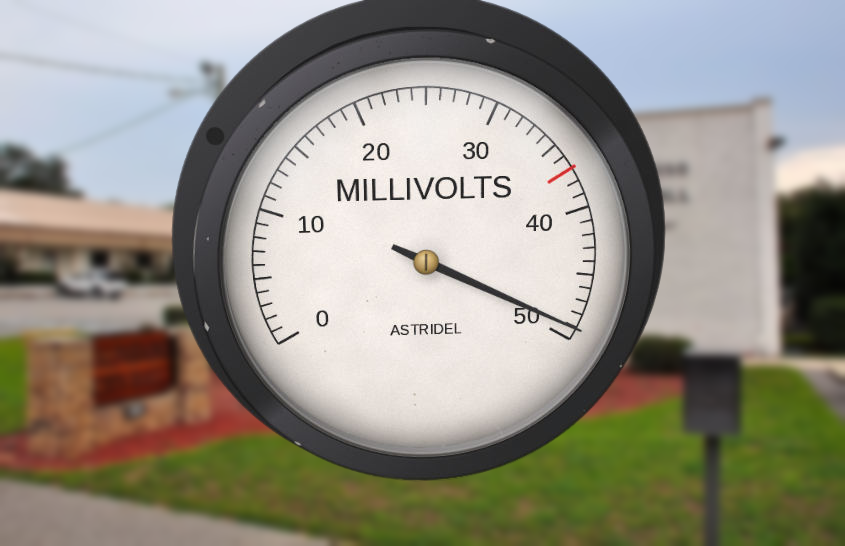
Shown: mV 49
